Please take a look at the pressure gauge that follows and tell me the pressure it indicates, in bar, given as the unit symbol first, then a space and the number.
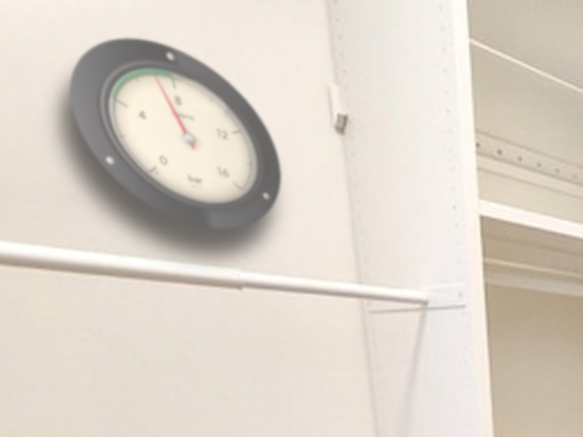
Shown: bar 7
